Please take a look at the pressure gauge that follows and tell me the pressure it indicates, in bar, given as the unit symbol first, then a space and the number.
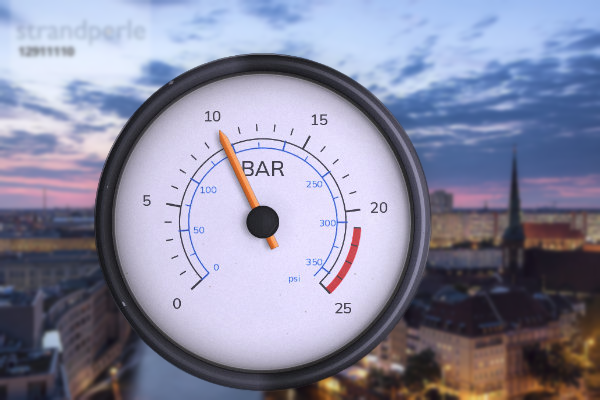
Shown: bar 10
